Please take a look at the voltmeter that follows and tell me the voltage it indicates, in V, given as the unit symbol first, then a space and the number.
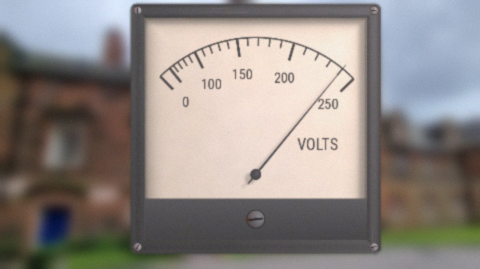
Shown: V 240
